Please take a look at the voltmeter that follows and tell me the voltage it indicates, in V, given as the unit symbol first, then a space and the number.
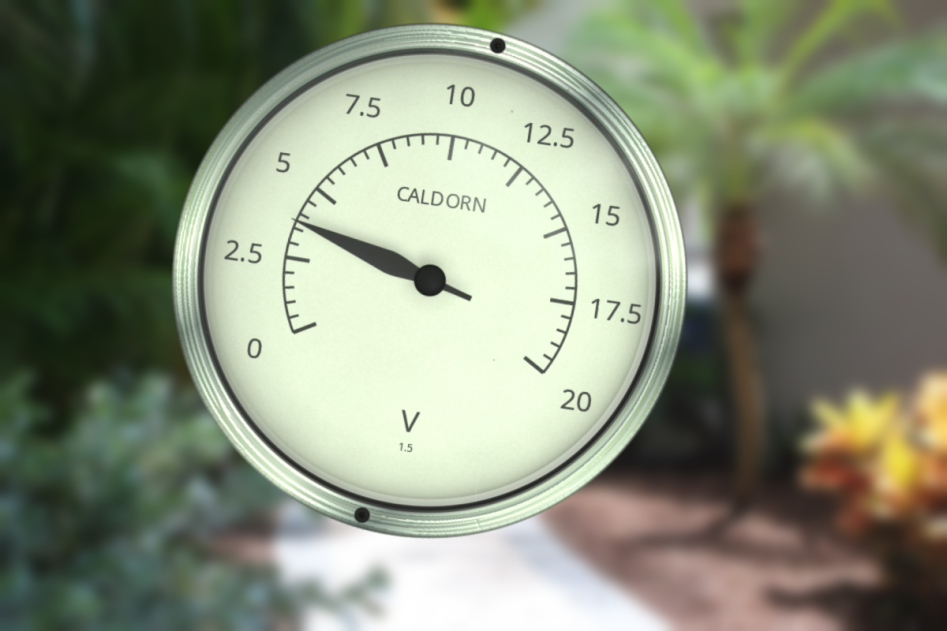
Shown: V 3.75
